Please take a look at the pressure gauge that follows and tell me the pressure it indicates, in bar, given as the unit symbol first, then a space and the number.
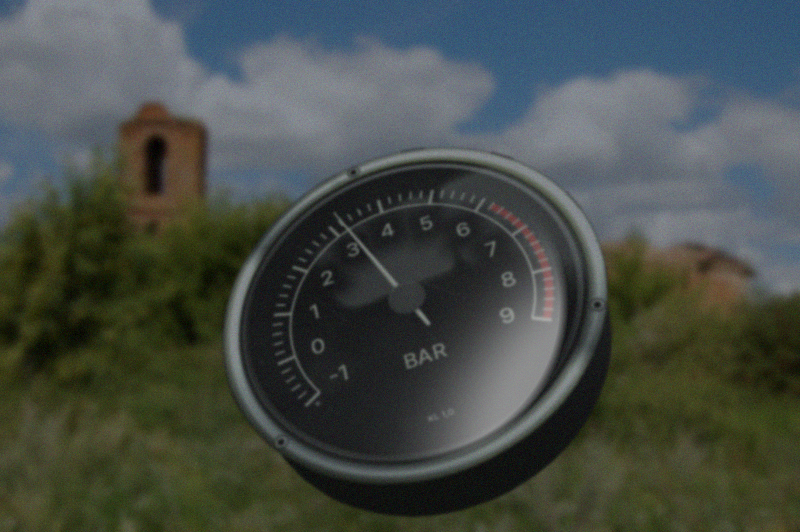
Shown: bar 3.2
